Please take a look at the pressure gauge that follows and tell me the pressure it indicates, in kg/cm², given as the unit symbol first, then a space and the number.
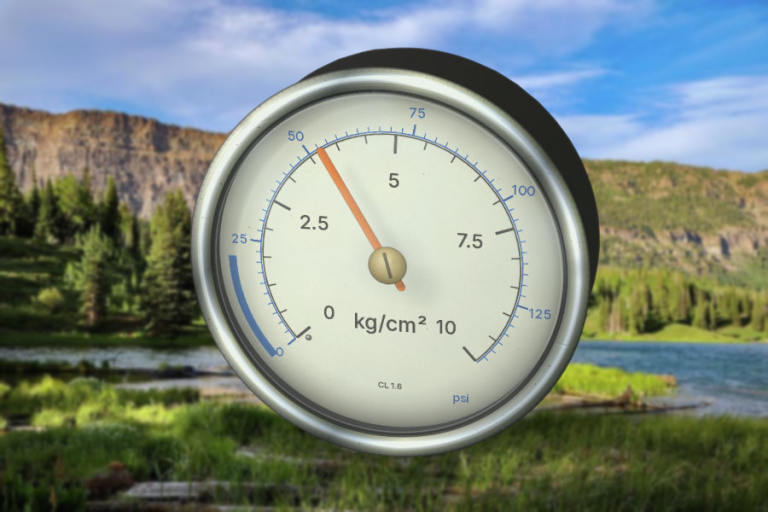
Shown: kg/cm² 3.75
